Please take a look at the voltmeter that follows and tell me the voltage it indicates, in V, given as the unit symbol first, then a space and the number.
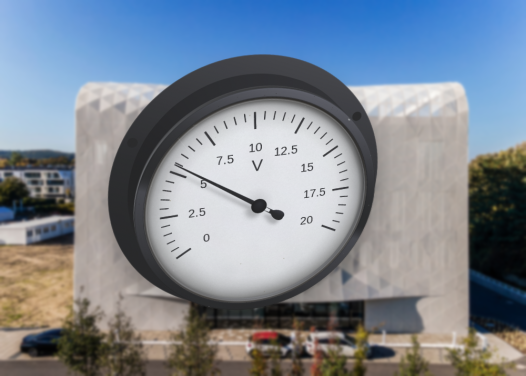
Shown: V 5.5
